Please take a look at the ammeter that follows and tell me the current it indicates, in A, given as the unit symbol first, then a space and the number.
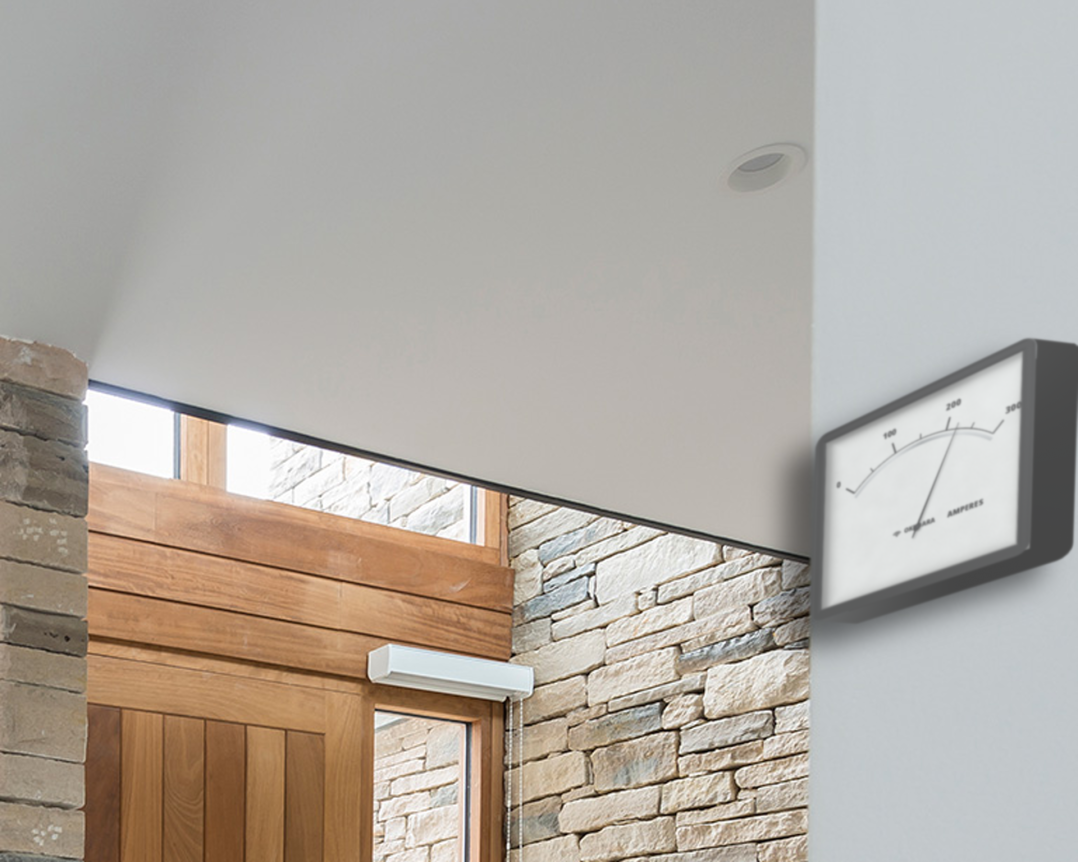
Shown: A 225
